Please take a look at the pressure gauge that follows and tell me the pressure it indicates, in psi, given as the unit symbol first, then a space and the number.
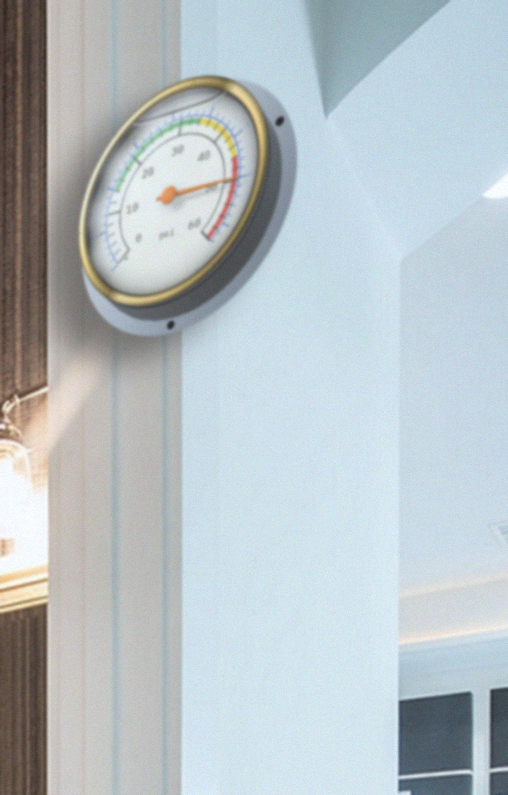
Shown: psi 50
